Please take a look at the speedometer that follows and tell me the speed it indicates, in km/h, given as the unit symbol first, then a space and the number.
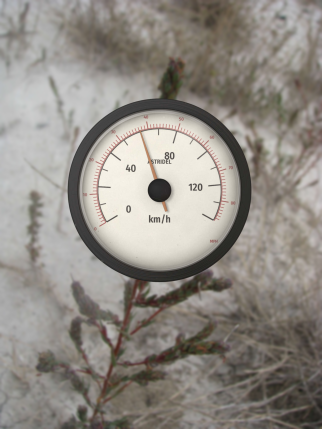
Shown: km/h 60
